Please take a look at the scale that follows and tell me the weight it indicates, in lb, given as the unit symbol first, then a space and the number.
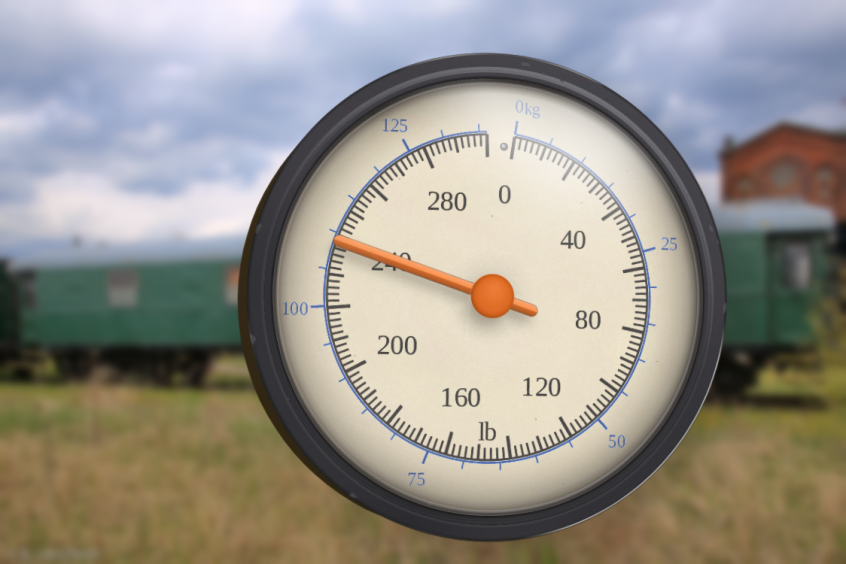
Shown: lb 240
